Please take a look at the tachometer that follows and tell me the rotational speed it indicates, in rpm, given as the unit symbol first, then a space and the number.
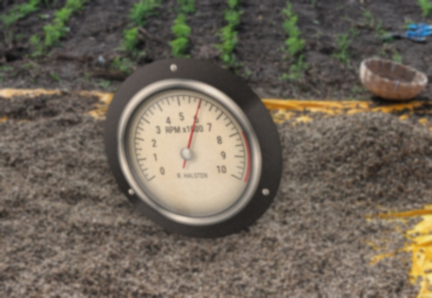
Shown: rpm 6000
